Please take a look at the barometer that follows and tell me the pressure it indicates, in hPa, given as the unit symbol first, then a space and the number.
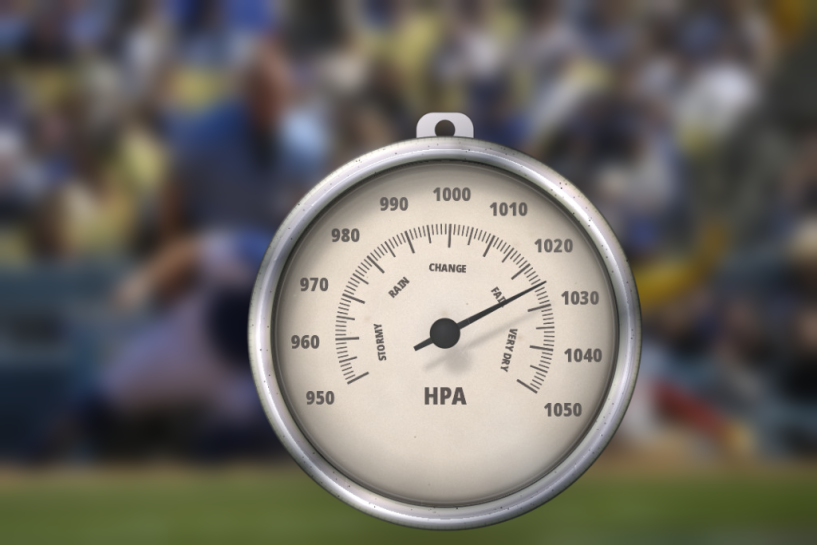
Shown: hPa 1025
